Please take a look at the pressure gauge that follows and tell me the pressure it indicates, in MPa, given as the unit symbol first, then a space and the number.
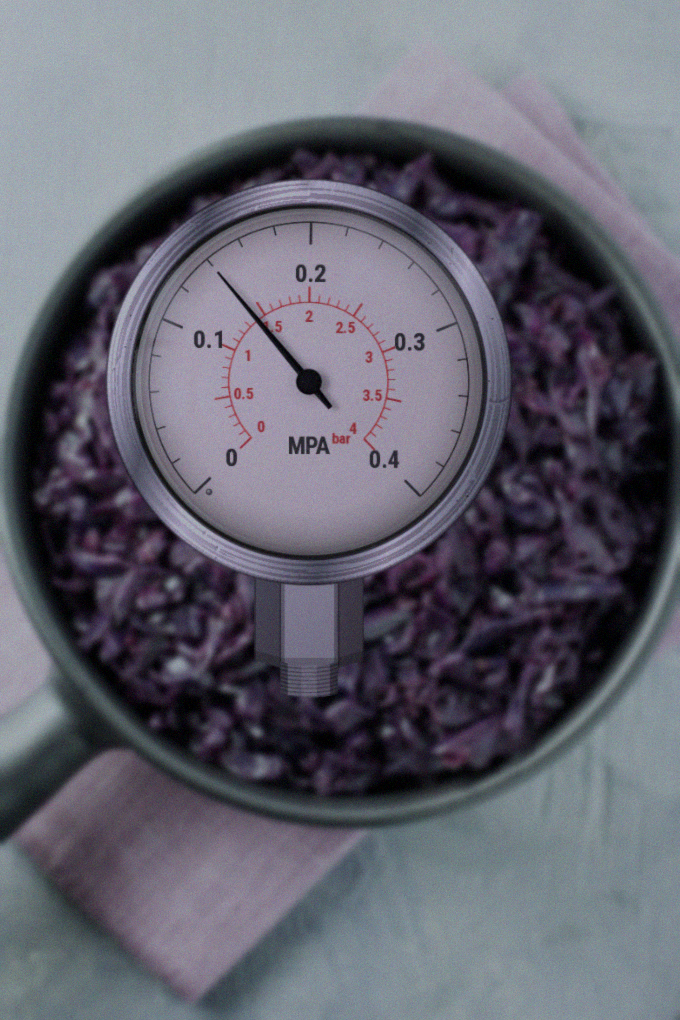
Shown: MPa 0.14
